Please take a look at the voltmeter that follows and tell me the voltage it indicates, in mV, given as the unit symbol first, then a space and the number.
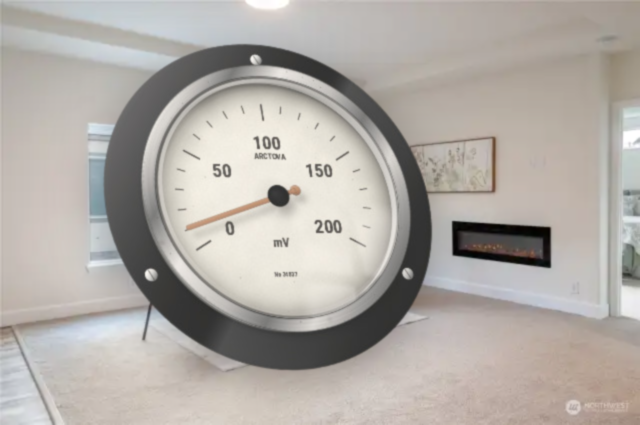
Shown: mV 10
